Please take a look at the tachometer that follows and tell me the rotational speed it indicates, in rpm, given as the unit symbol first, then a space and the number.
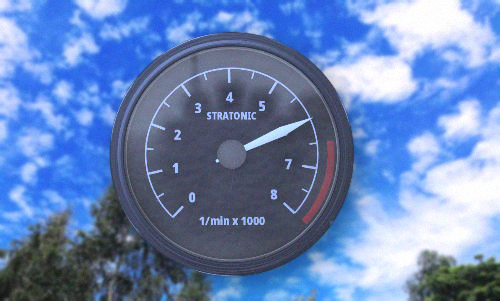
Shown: rpm 6000
